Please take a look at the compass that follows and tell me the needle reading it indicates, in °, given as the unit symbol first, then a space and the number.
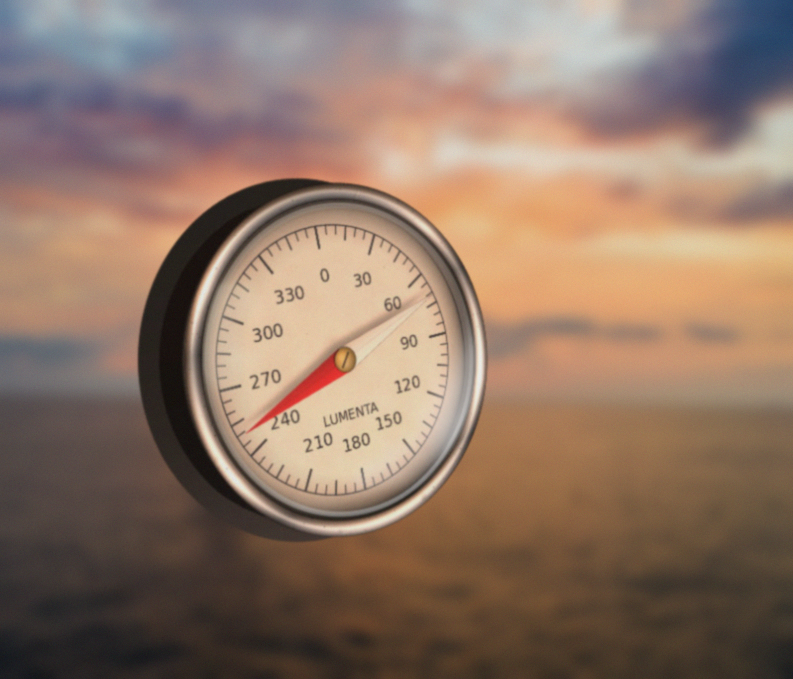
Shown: ° 250
